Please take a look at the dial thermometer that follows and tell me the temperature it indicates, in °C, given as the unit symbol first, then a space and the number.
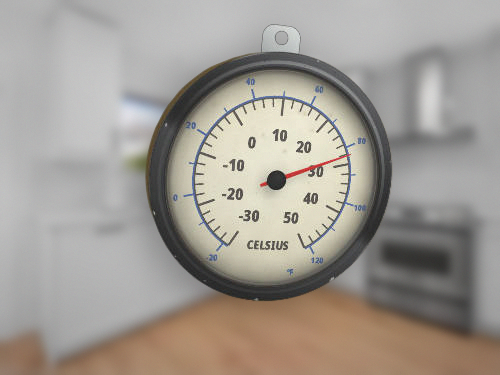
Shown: °C 28
